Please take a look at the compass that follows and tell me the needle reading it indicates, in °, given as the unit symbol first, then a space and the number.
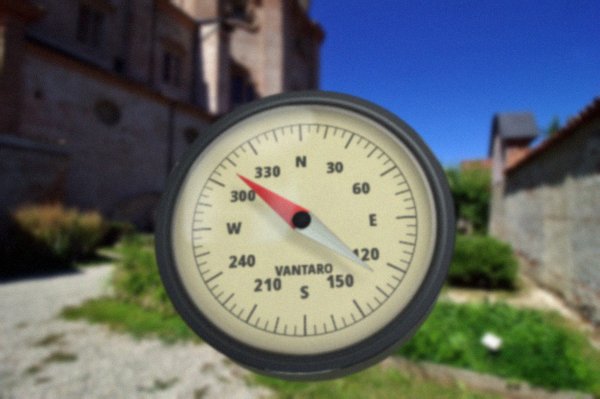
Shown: ° 310
